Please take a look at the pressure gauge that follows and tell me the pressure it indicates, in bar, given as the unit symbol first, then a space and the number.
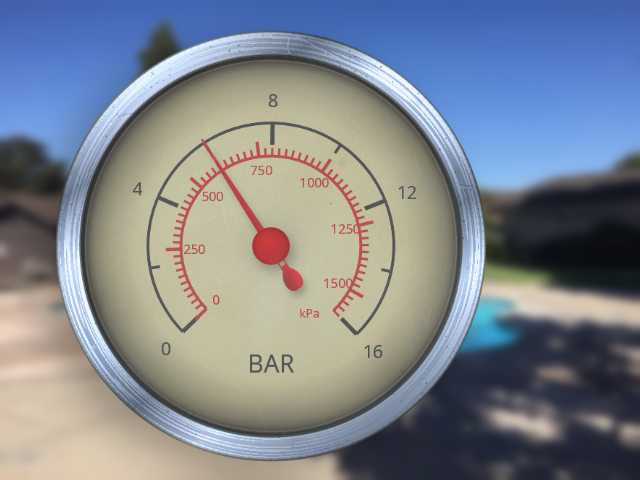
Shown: bar 6
